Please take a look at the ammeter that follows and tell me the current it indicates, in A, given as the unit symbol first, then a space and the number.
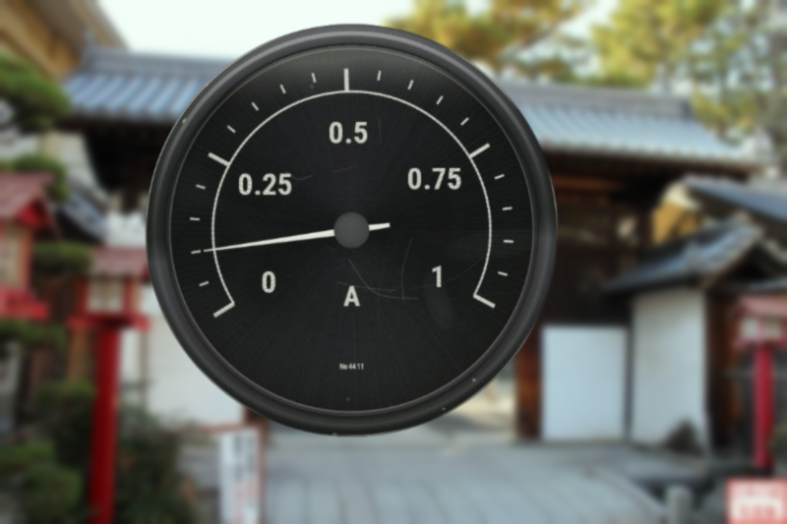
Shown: A 0.1
